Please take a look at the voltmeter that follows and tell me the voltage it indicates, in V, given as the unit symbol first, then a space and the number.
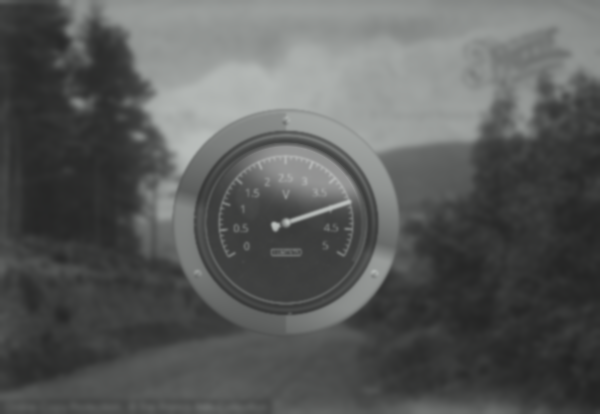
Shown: V 4
